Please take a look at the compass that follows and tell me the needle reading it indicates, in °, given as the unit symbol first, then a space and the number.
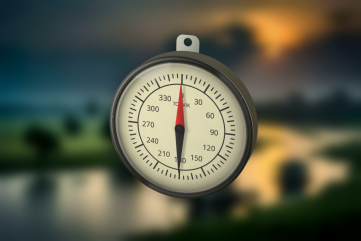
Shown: ° 0
